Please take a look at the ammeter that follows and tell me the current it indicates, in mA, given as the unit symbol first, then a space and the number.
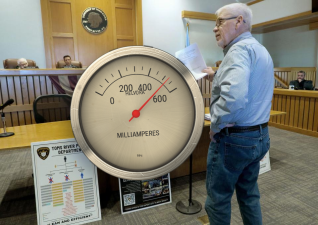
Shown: mA 525
